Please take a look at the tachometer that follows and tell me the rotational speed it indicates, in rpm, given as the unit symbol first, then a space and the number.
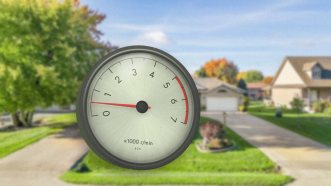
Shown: rpm 500
